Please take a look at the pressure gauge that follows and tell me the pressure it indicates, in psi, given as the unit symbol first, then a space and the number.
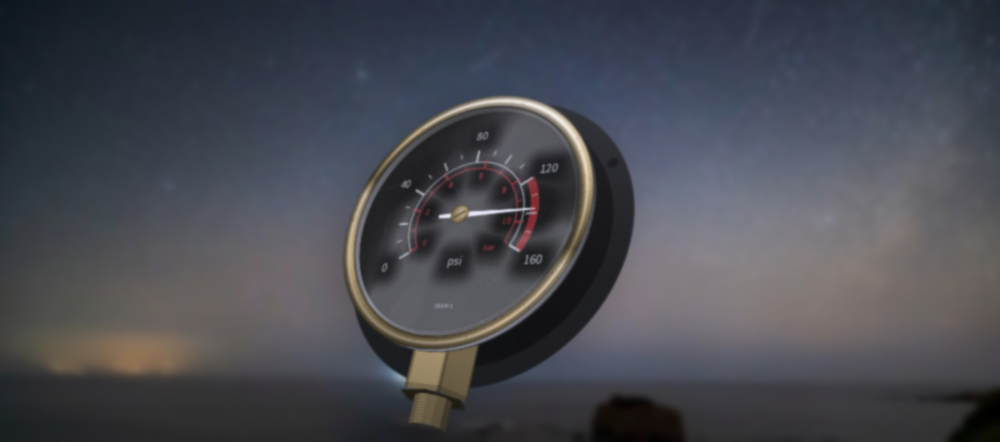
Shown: psi 140
